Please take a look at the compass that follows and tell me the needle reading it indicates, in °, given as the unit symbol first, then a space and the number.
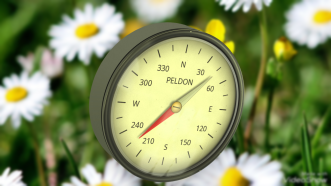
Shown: ° 225
